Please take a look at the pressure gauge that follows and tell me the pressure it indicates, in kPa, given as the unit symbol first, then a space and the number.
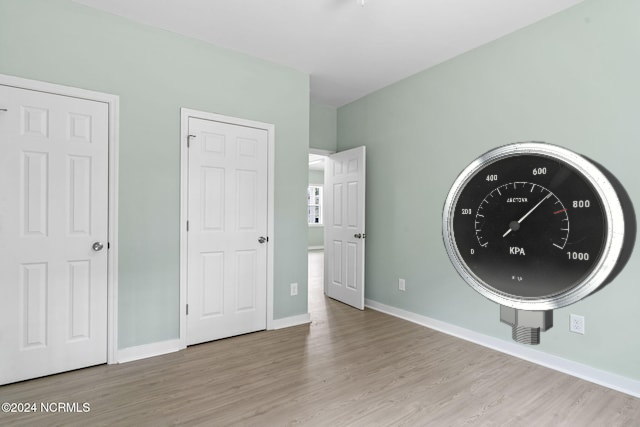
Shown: kPa 700
